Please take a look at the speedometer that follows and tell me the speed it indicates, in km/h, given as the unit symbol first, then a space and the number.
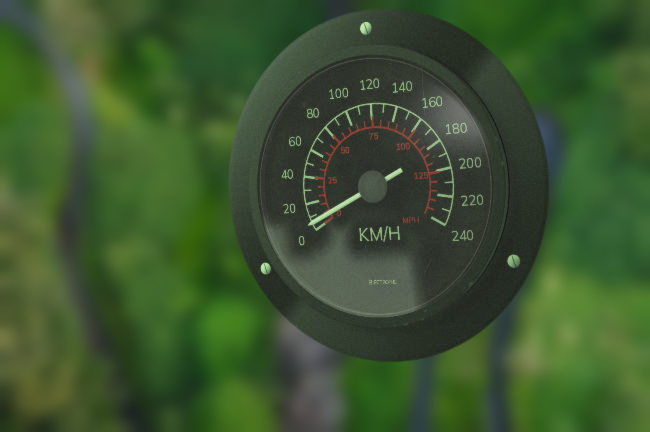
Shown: km/h 5
